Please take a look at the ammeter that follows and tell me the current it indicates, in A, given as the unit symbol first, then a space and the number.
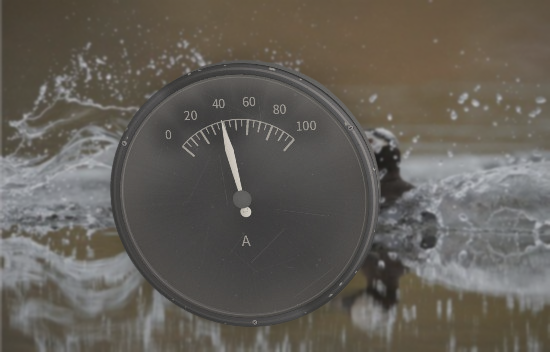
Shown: A 40
